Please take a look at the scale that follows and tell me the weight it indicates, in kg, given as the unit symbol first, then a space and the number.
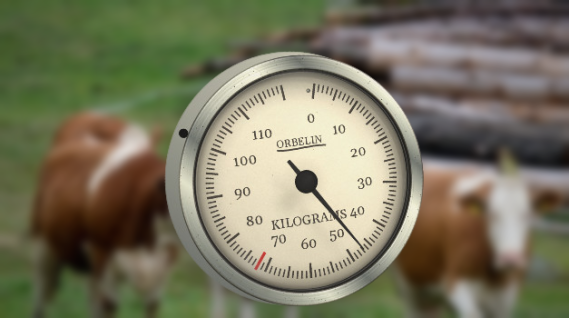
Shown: kg 47
